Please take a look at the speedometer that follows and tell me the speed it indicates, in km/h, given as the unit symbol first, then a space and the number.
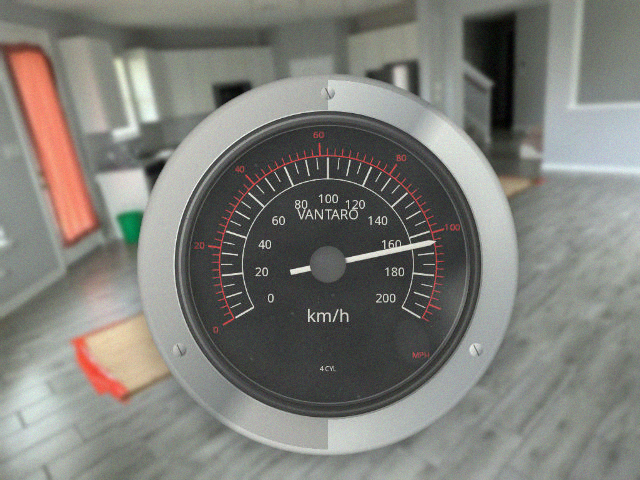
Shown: km/h 165
